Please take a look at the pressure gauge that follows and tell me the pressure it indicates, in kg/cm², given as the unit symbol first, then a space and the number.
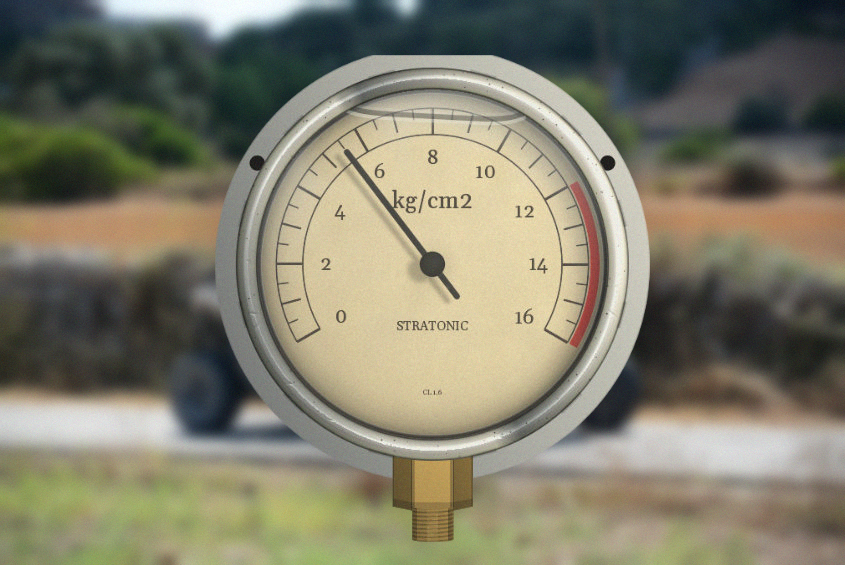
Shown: kg/cm² 5.5
